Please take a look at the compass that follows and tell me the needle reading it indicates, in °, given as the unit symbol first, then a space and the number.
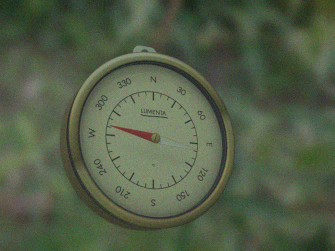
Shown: ° 280
